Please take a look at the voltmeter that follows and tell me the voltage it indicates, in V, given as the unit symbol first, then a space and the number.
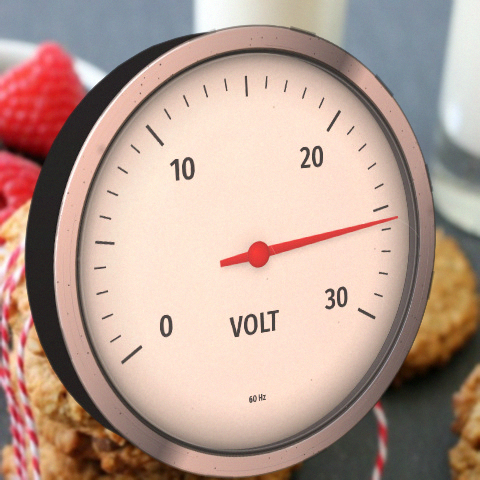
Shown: V 25.5
